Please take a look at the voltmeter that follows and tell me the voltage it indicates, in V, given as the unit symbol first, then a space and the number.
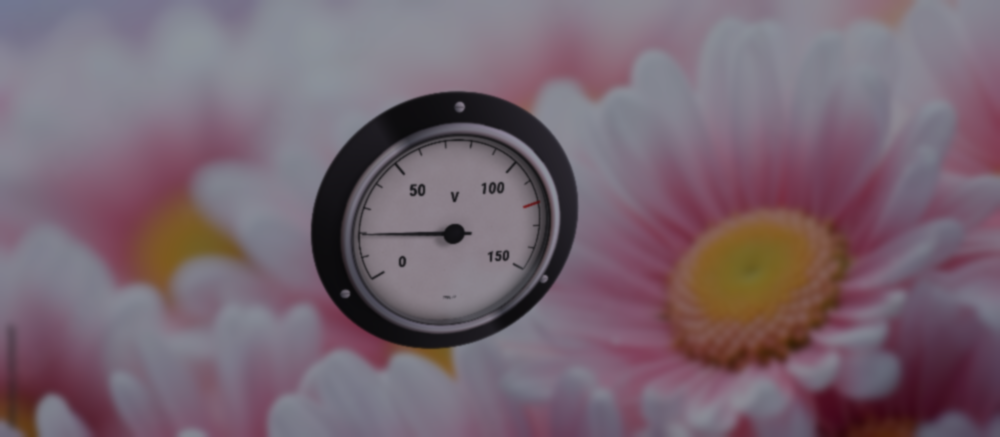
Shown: V 20
